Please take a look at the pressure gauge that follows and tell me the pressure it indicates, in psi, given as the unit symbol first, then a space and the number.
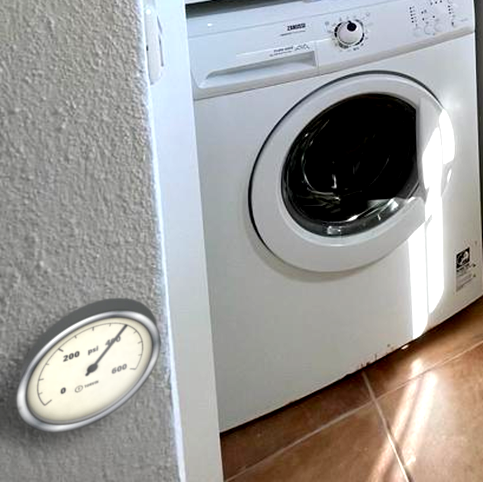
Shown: psi 400
